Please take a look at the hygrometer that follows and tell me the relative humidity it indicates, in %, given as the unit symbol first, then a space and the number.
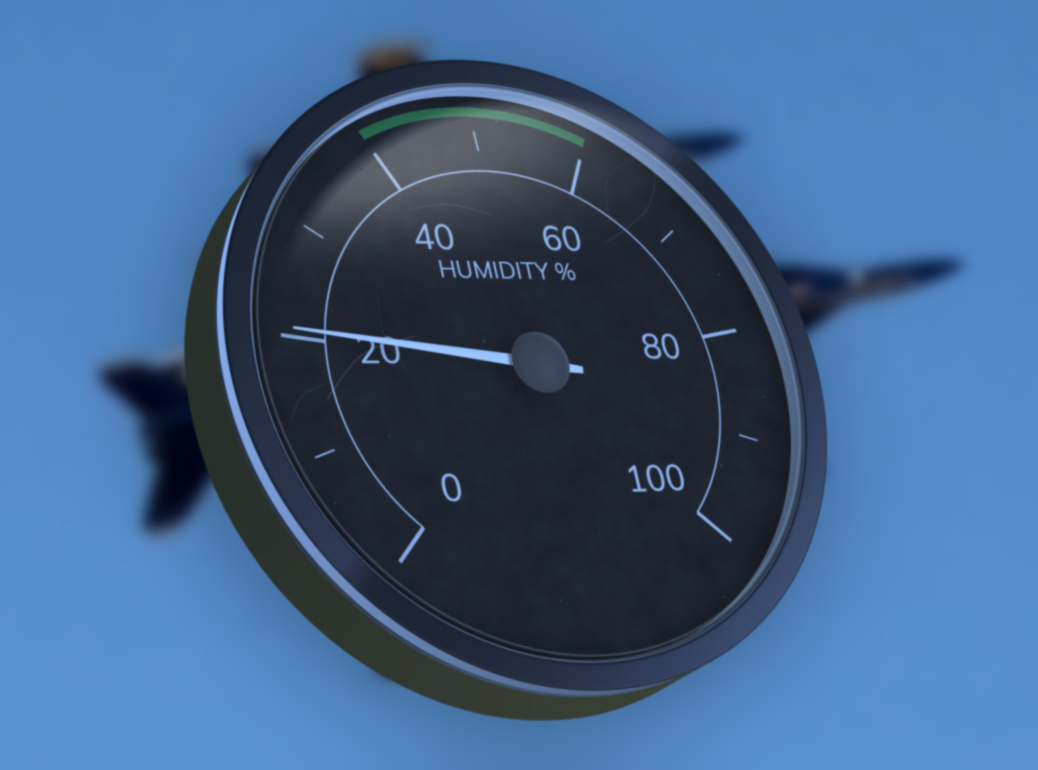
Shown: % 20
